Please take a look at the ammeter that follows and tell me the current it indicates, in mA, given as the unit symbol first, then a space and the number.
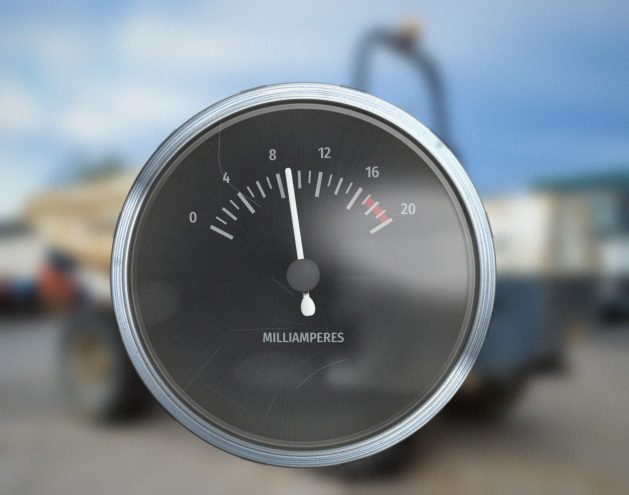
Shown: mA 9
